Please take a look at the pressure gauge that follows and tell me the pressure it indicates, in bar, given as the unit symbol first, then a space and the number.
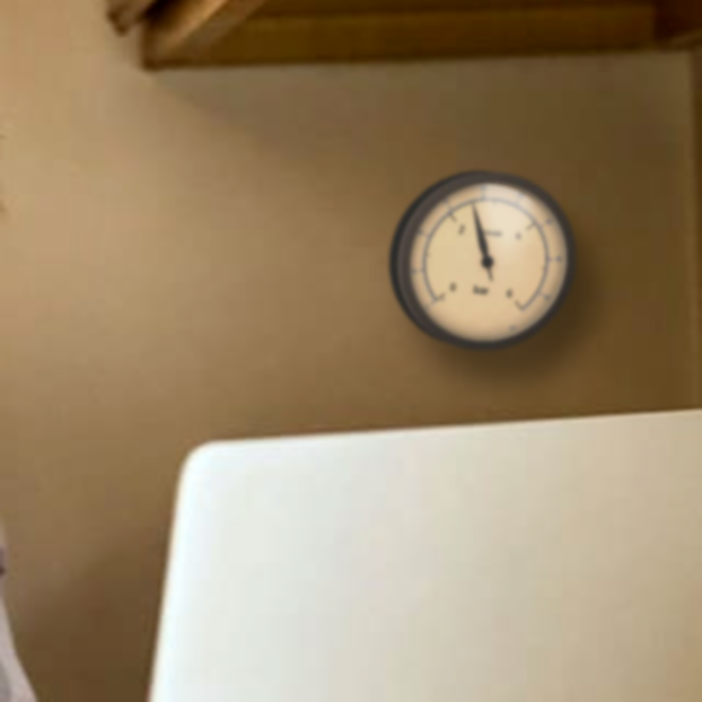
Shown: bar 2.5
